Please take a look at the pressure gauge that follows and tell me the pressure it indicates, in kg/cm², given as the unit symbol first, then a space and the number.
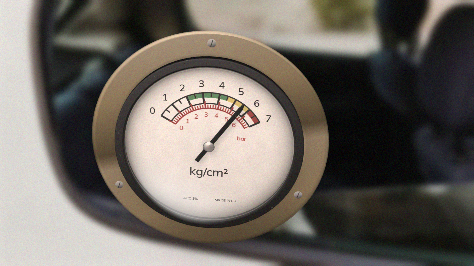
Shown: kg/cm² 5.5
